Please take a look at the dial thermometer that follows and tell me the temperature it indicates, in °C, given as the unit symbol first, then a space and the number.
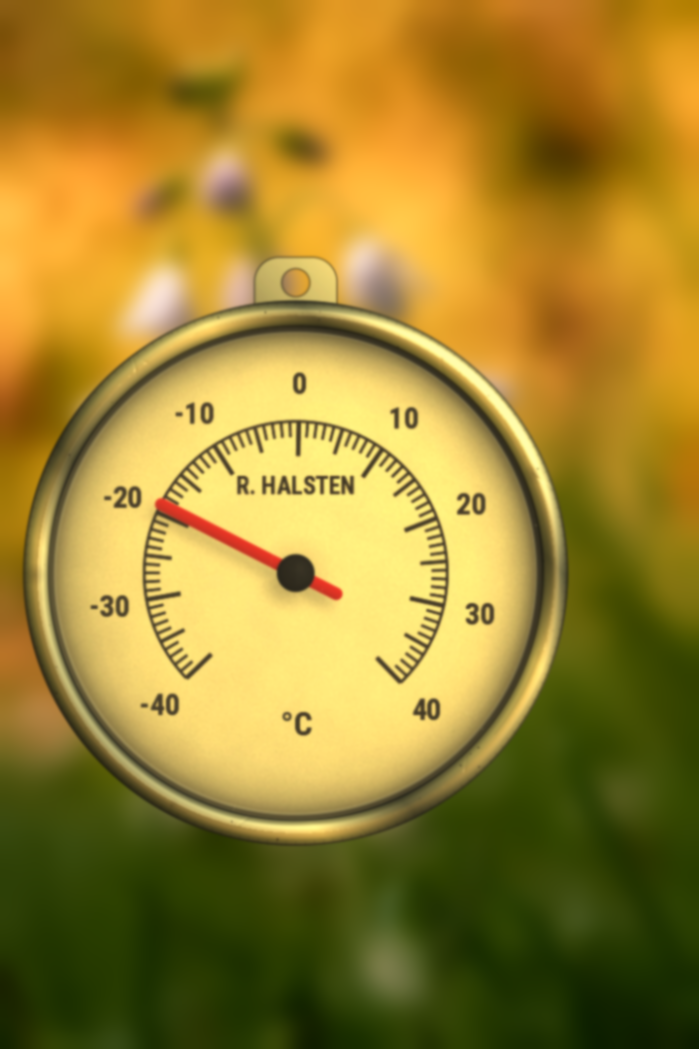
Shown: °C -19
